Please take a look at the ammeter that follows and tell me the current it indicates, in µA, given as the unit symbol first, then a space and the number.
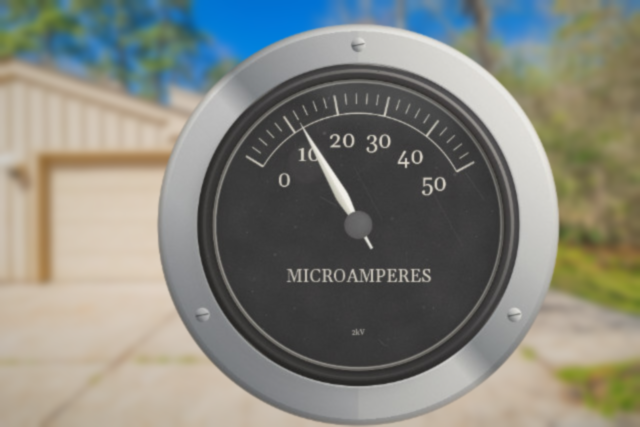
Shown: µA 12
